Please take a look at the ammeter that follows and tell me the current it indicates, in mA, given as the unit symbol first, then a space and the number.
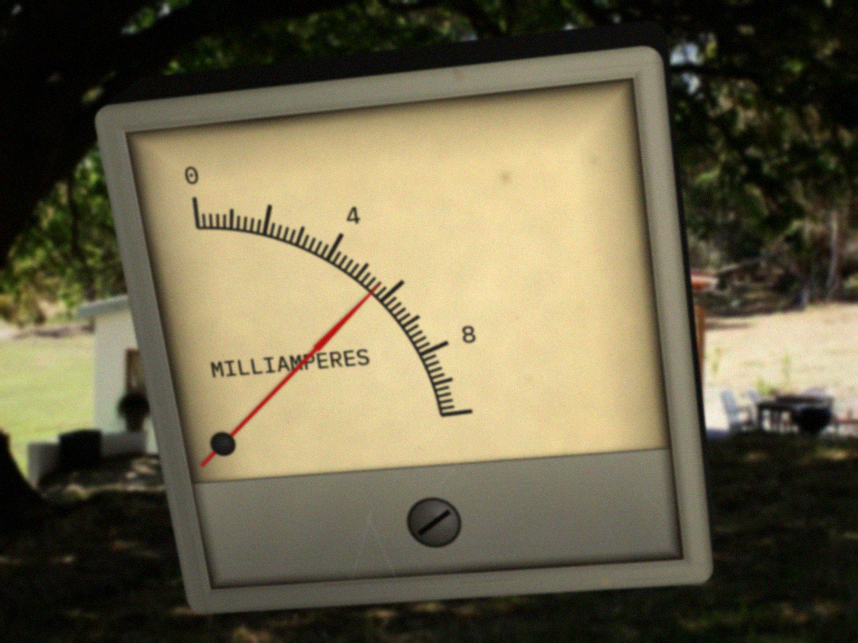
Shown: mA 5.6
